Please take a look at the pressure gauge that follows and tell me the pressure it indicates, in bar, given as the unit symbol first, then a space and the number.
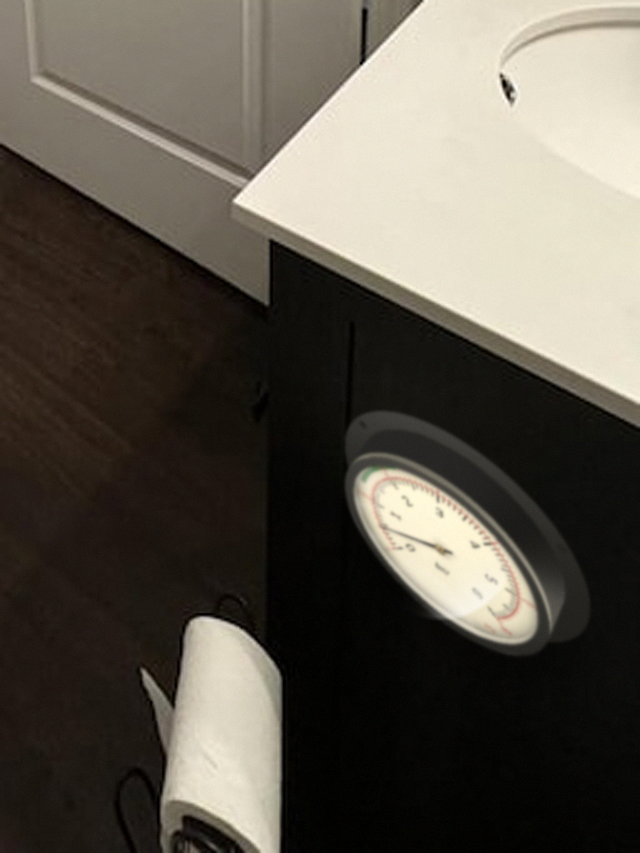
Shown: bar 0.5
